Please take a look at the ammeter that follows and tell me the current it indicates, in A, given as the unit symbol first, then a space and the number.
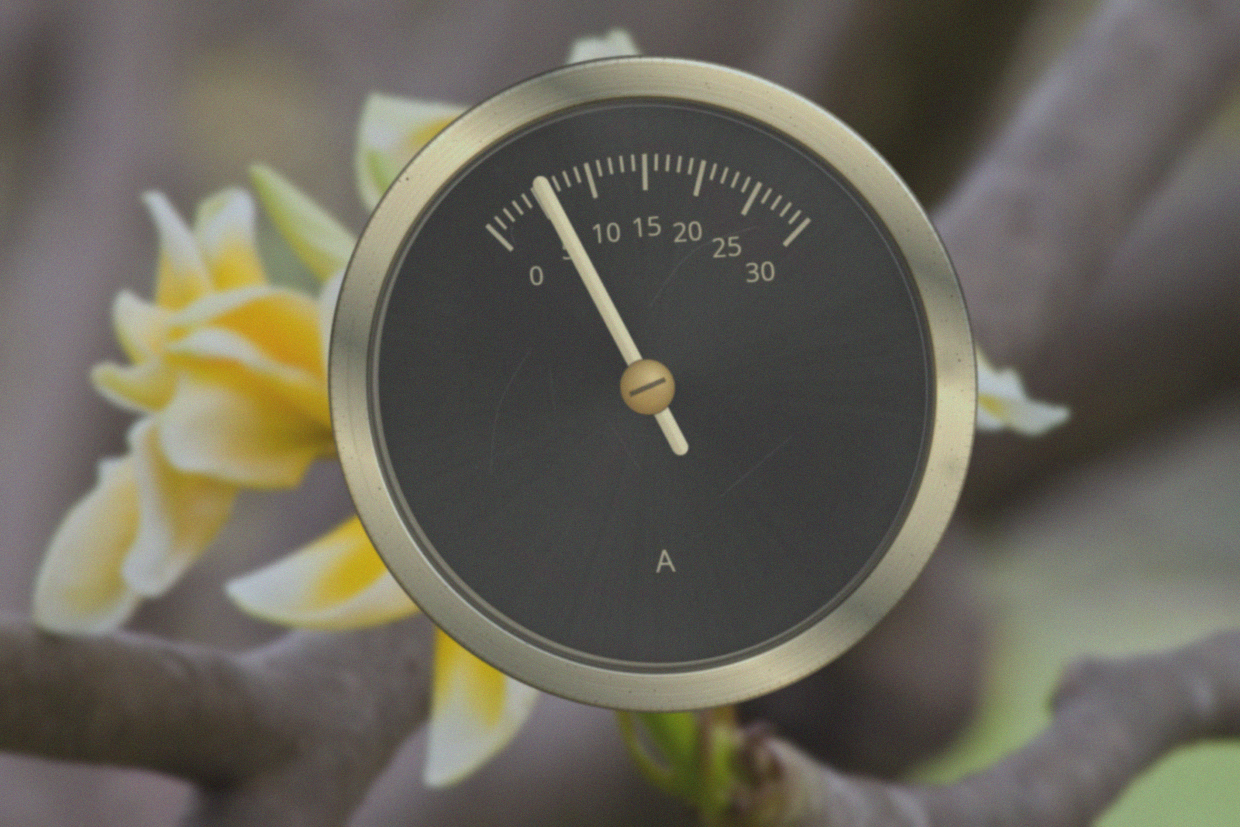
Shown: A 6
